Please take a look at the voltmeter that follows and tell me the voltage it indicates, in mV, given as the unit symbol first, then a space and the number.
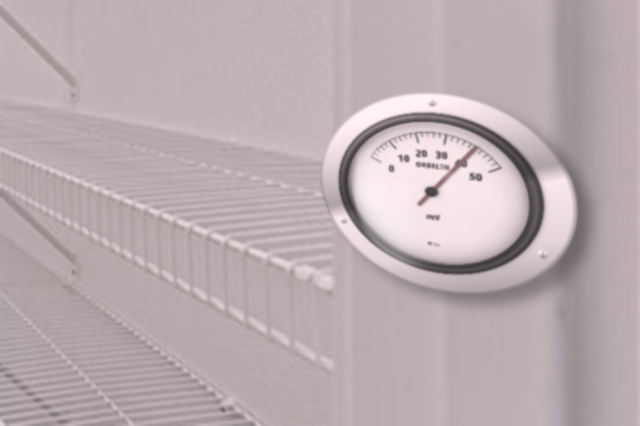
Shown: mV 40
